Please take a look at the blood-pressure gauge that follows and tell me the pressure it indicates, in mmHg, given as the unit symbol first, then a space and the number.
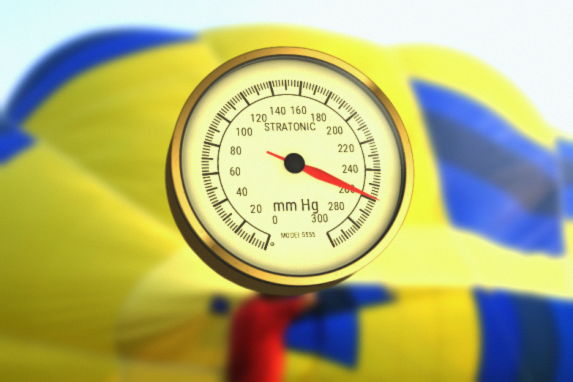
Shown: mmHg 260
